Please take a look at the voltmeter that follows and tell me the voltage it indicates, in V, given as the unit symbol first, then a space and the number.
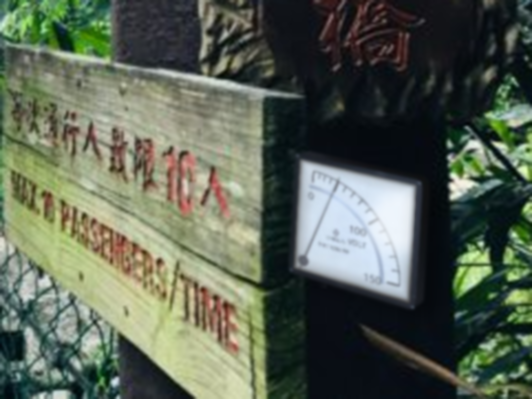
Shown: V 50
